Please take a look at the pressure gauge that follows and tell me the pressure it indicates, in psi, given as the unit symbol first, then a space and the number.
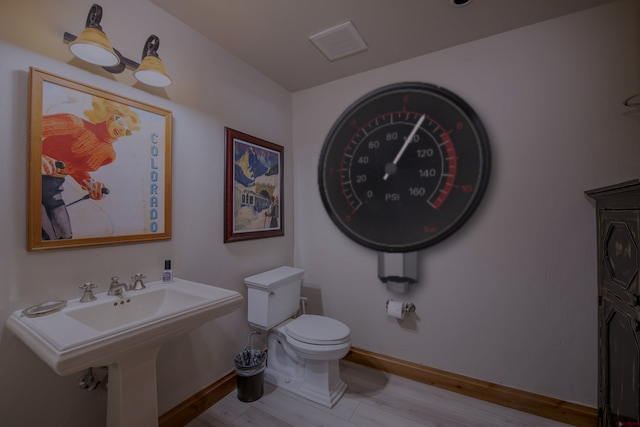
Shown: psi 100
